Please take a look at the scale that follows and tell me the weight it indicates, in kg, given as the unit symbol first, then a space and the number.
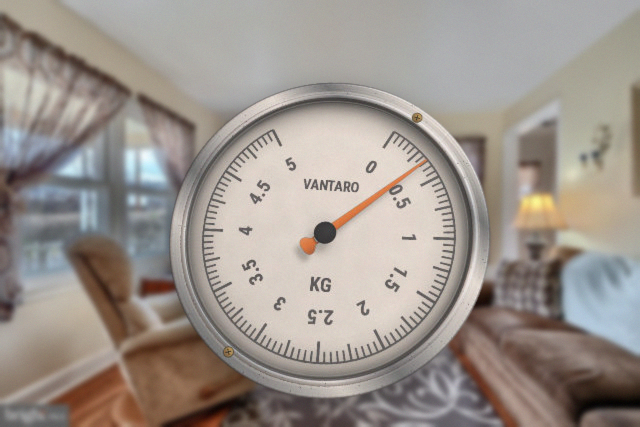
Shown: kg 0.35
